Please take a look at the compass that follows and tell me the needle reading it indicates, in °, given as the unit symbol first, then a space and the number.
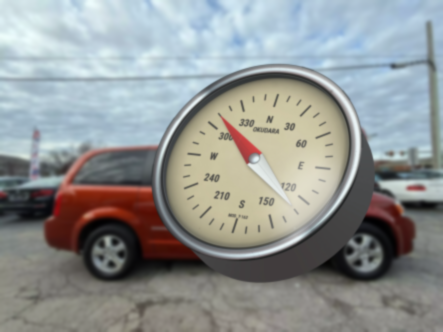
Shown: ° 310
